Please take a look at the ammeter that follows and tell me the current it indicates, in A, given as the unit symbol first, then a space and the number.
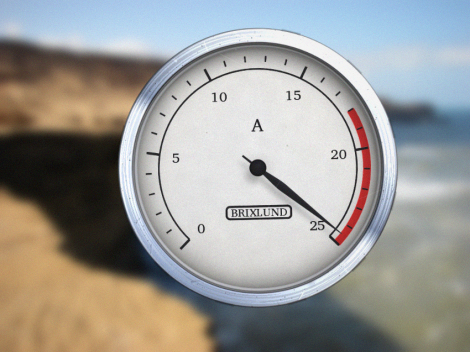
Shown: A 24.5
